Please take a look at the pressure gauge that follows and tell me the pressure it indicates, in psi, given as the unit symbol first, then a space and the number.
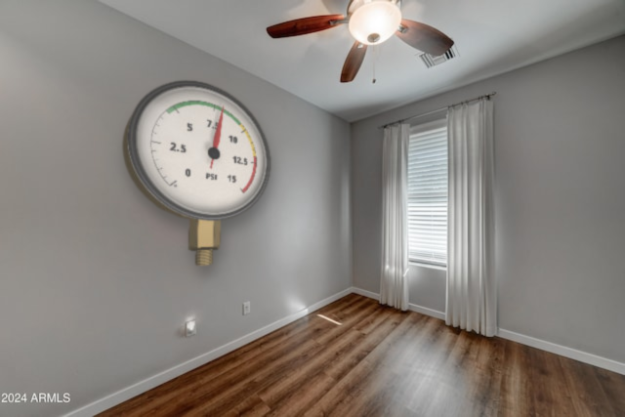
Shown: psi 8
